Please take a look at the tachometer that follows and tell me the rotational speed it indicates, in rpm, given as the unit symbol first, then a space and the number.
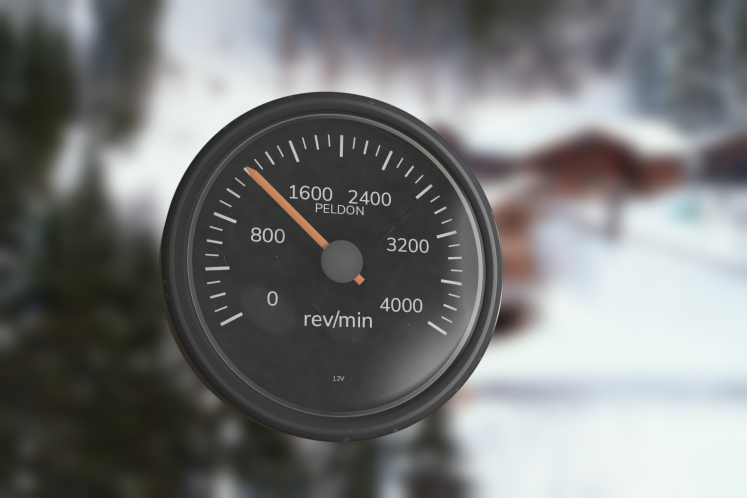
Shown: rpm 1200
